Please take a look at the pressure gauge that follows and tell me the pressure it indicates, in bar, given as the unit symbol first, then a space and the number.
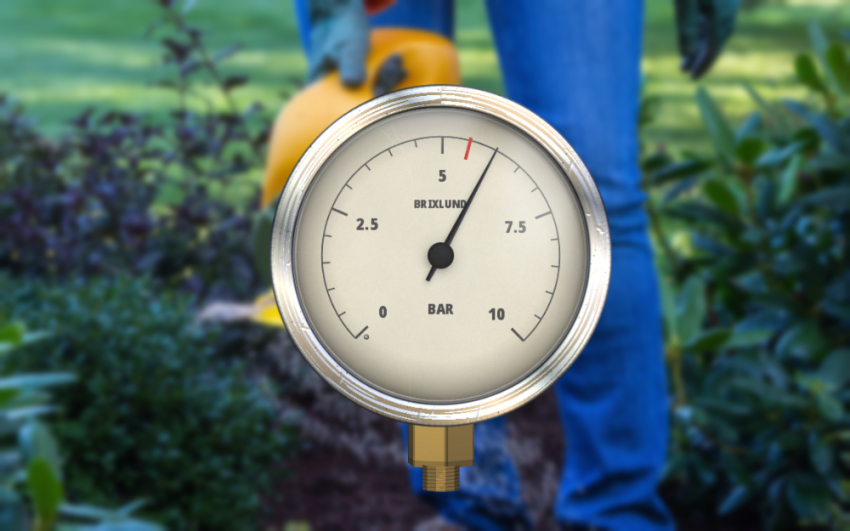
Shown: bar 6
